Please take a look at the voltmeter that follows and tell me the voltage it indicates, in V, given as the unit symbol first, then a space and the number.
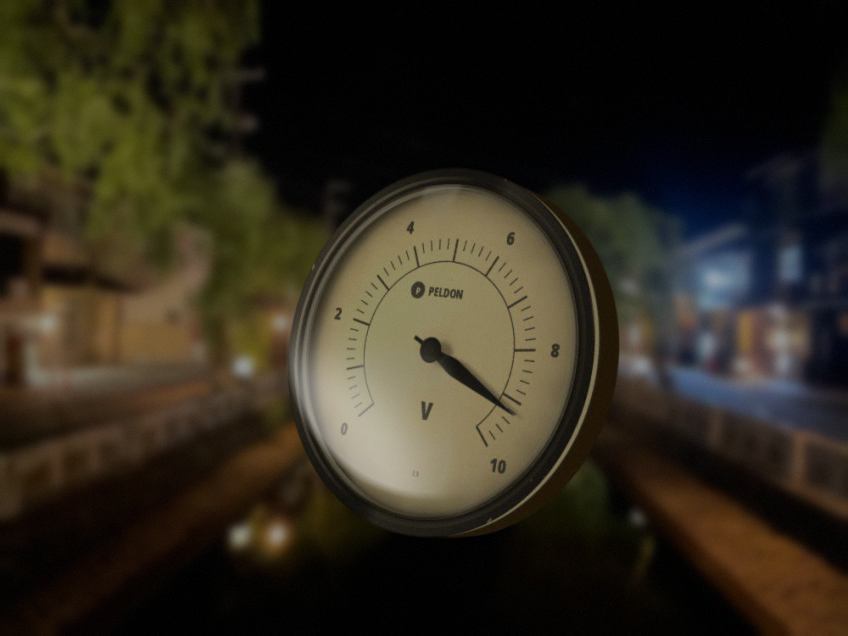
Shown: V 9.2
